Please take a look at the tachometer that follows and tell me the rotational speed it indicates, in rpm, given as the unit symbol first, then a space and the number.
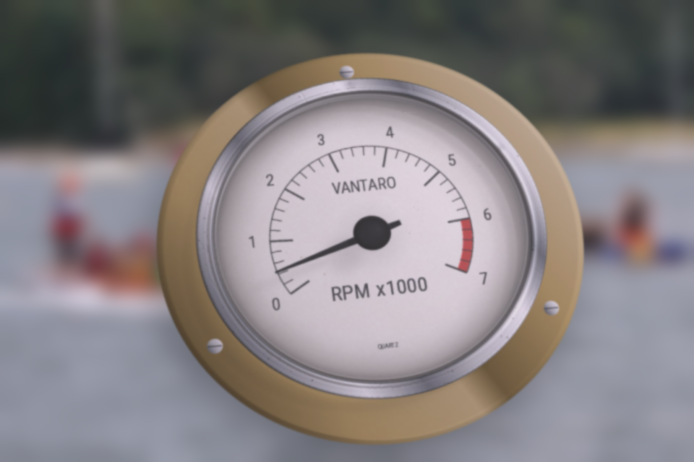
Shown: rpm 400
